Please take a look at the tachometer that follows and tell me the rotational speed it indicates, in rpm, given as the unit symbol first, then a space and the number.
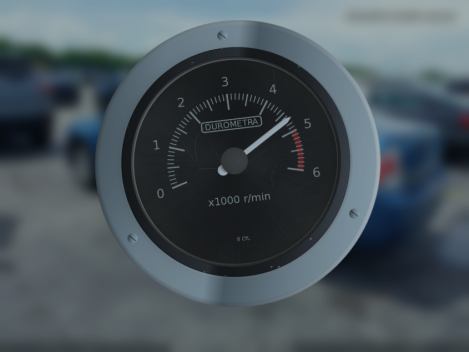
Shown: rpm 4700
